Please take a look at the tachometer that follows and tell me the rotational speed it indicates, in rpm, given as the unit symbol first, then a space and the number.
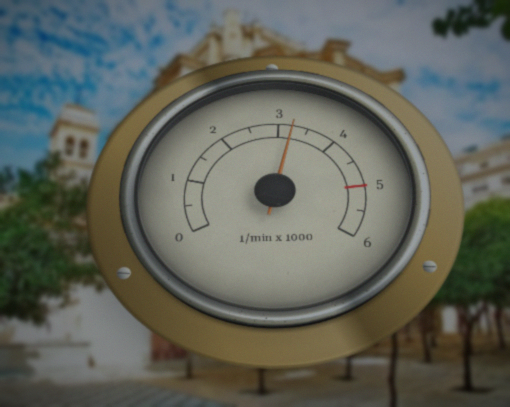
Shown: rpm 3250
